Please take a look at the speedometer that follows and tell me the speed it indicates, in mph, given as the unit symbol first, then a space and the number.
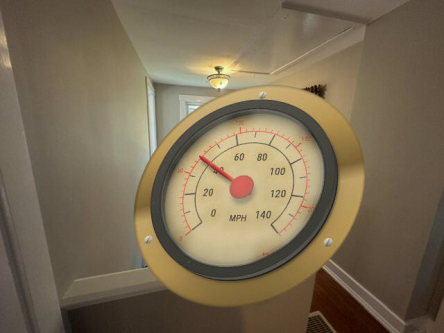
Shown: mph 40
